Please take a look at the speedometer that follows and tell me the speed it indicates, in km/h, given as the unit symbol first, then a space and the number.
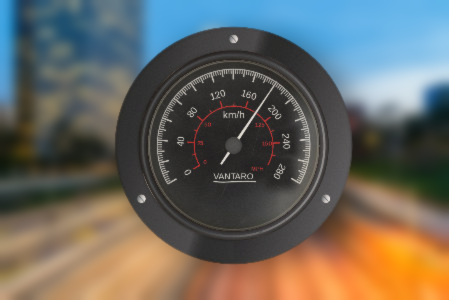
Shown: km/h 180
